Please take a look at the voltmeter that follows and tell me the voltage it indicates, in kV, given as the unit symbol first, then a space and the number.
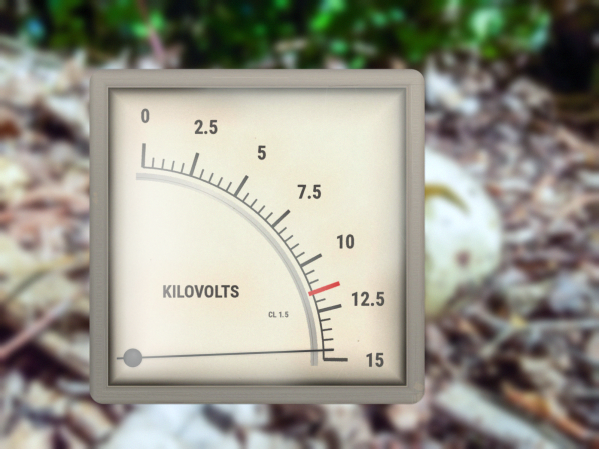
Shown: kV 14.5
